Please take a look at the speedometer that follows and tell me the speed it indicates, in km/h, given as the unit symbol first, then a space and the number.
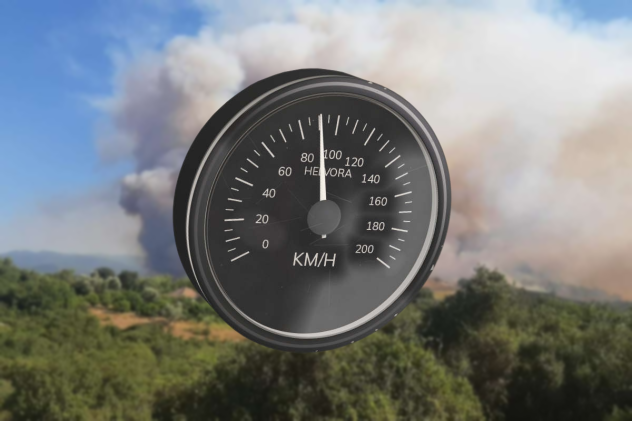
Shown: km/h 90
